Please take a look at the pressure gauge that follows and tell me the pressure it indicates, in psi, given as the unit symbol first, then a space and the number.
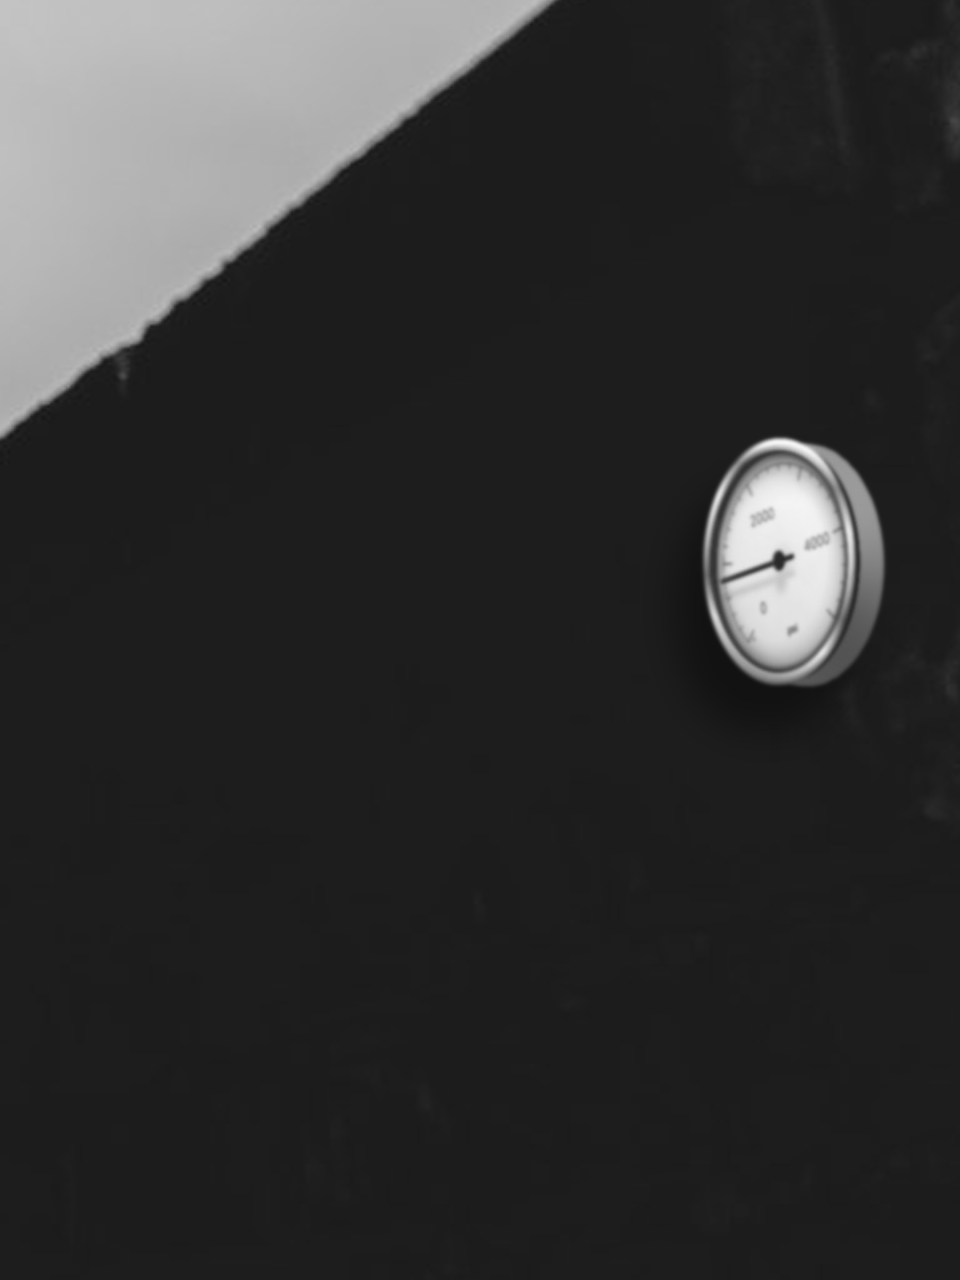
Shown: psi 800
